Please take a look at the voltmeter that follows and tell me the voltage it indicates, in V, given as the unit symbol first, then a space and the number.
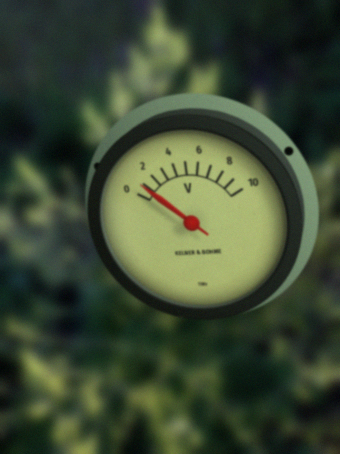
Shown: V 1
